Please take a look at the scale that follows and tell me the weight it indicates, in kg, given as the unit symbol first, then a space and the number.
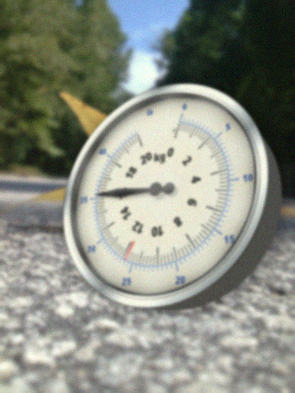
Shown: kg 16
